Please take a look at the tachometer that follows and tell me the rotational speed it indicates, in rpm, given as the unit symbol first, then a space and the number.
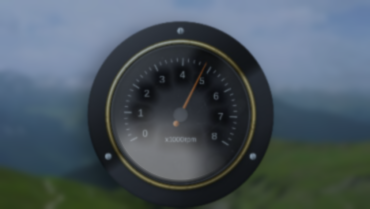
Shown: rpm 4800
